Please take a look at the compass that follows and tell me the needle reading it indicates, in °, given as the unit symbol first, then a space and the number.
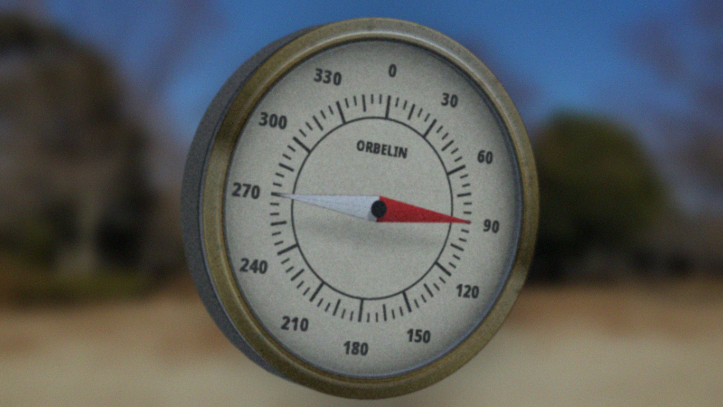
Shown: ° 90
